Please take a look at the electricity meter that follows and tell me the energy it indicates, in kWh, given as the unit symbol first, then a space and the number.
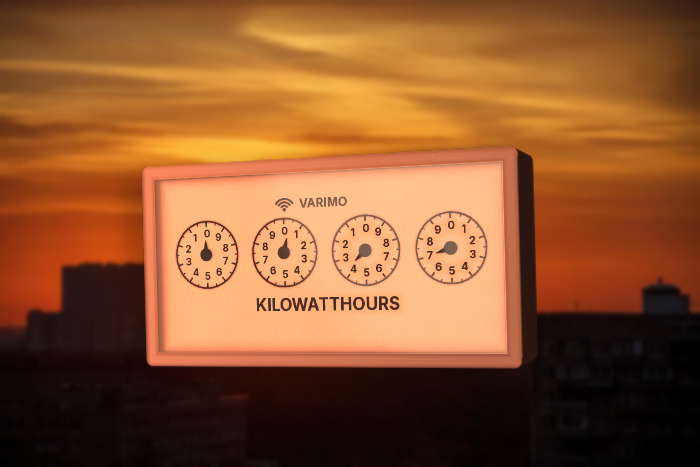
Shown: kWh 37
